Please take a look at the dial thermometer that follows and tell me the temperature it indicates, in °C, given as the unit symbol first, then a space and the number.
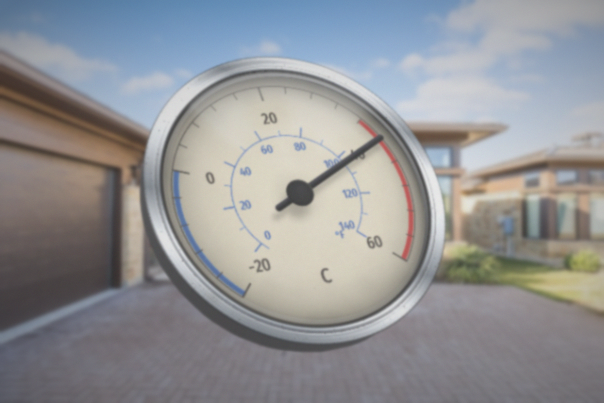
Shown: °C 40
